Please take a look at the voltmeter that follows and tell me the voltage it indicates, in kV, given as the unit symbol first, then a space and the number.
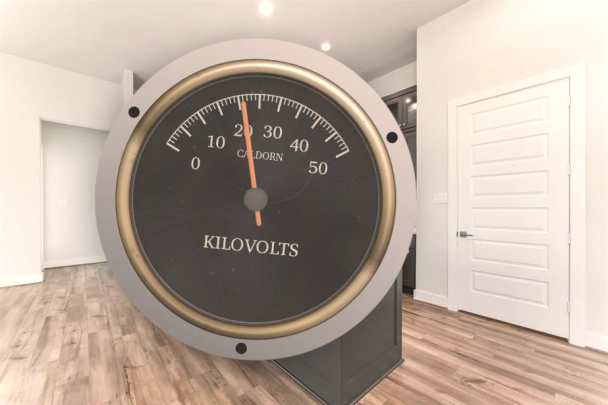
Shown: kV 21
